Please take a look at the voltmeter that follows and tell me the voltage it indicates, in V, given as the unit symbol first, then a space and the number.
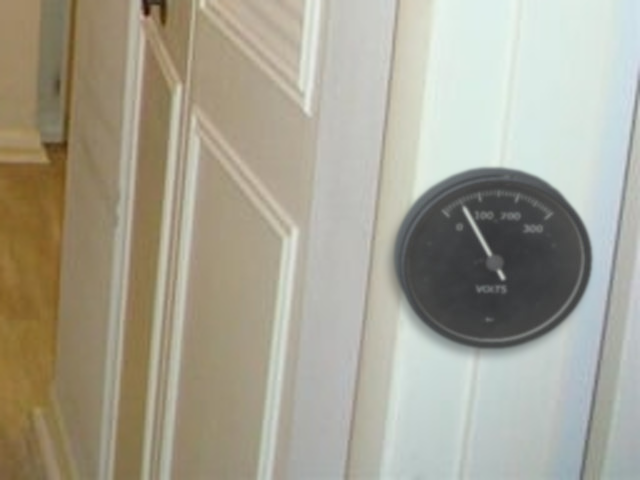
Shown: V 50
